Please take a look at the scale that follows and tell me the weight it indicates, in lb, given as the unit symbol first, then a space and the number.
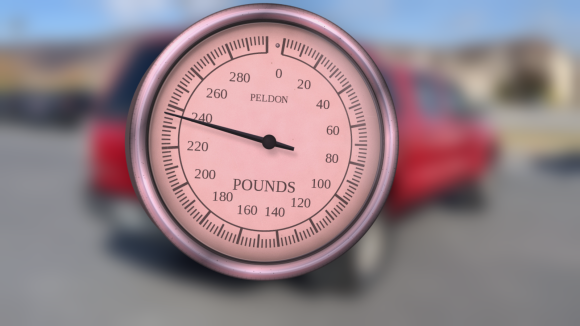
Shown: lb 236
